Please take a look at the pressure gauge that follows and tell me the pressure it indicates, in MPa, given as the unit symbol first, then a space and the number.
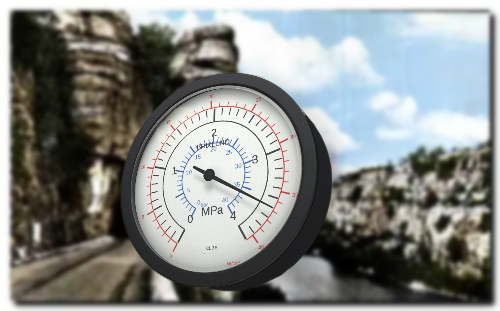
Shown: MPa 3.6
